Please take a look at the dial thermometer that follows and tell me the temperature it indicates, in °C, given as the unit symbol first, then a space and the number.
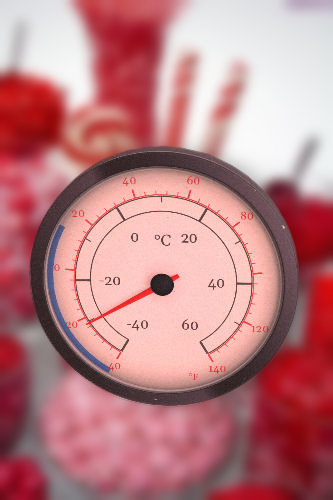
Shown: °C -30
